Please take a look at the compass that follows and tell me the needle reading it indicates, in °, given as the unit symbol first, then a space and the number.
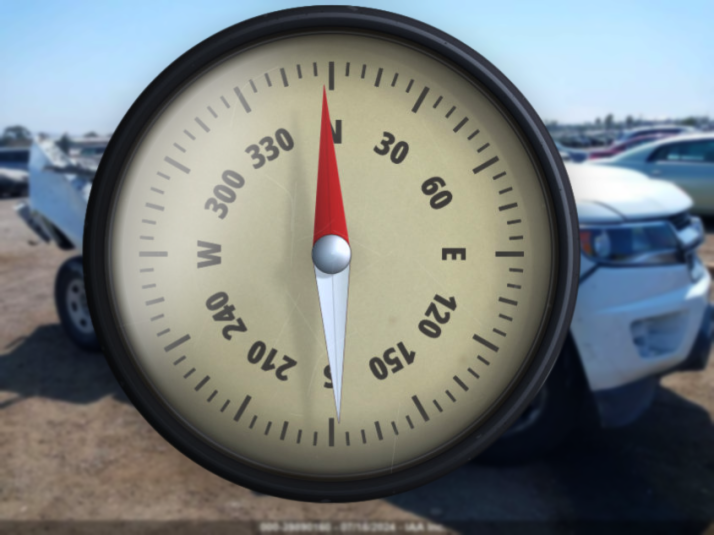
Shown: ° 357.5
